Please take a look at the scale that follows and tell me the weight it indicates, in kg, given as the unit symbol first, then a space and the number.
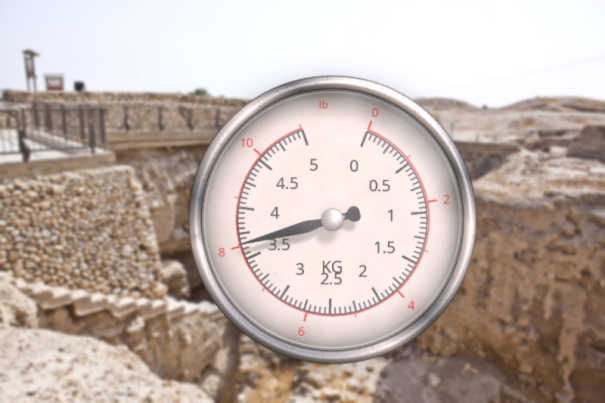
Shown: kg 3.65
